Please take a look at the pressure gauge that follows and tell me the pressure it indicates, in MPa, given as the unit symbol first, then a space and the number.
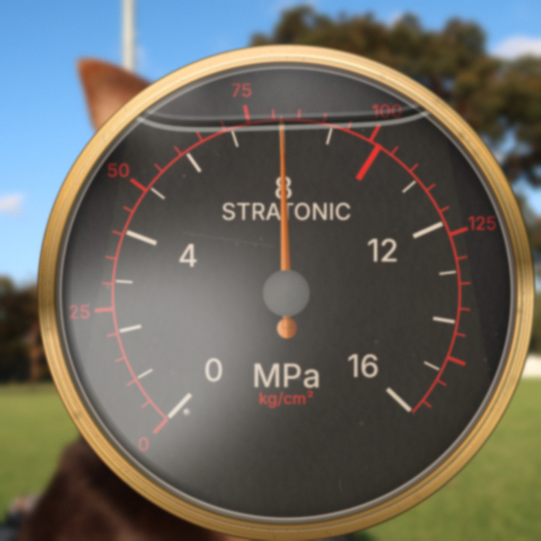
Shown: MPa 8
